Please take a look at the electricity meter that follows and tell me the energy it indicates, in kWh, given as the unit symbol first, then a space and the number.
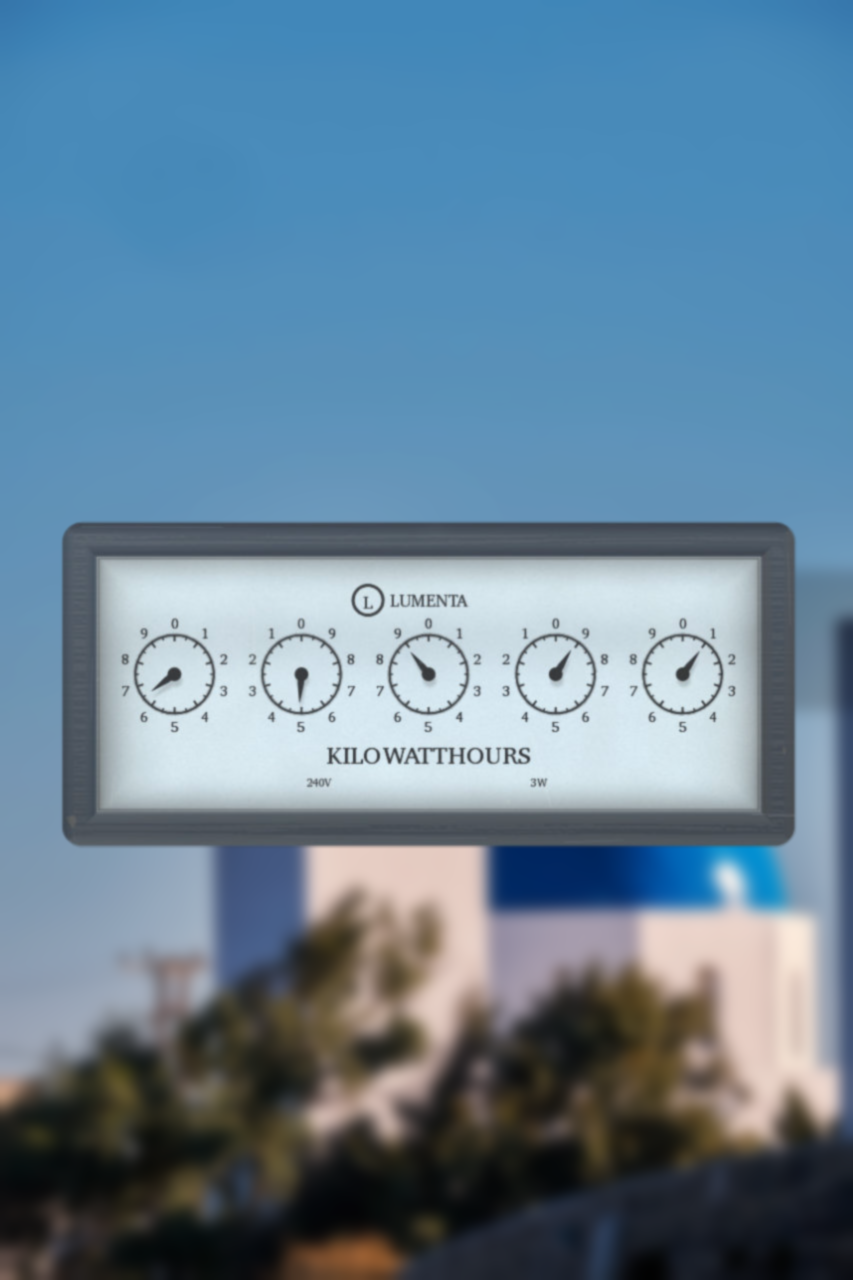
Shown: kWh 64891
